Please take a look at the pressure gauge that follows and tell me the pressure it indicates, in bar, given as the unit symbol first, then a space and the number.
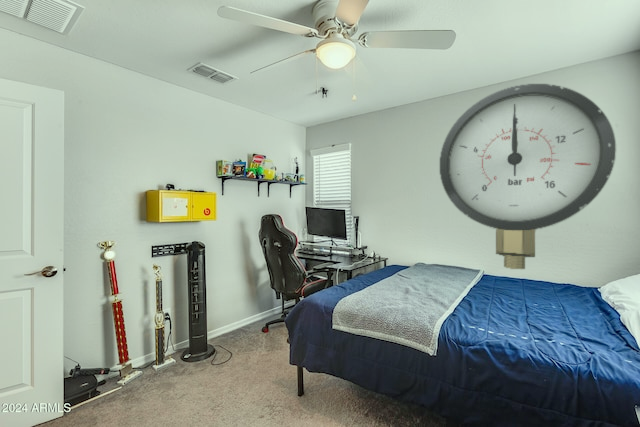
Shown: bar 8
